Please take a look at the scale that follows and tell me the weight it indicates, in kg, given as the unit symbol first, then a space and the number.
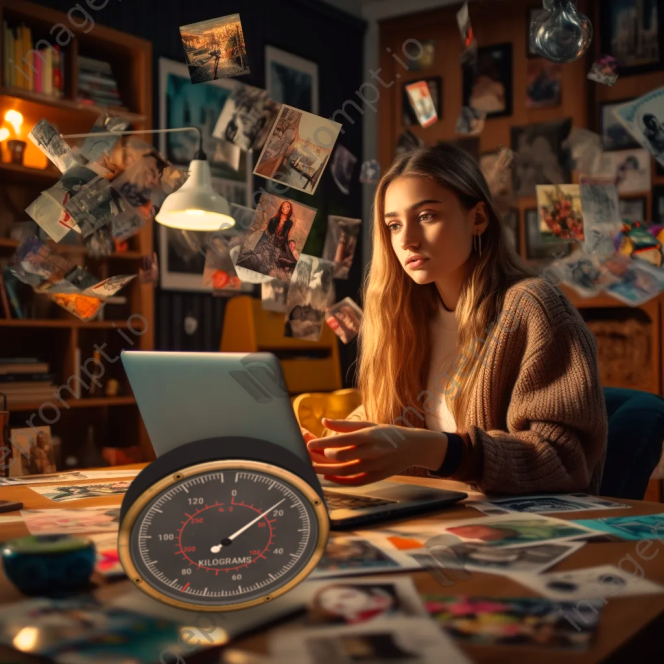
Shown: kg 15
